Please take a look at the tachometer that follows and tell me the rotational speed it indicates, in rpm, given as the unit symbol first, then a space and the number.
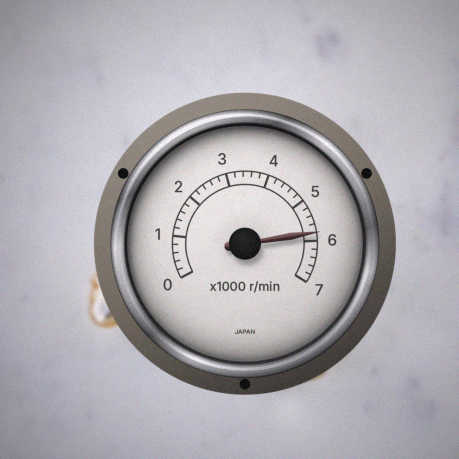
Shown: rpm 5800
